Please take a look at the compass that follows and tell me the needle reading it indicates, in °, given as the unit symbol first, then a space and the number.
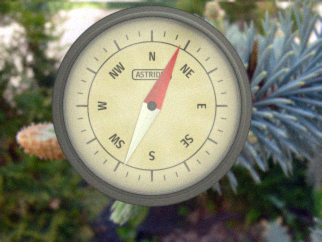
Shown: ° 25
